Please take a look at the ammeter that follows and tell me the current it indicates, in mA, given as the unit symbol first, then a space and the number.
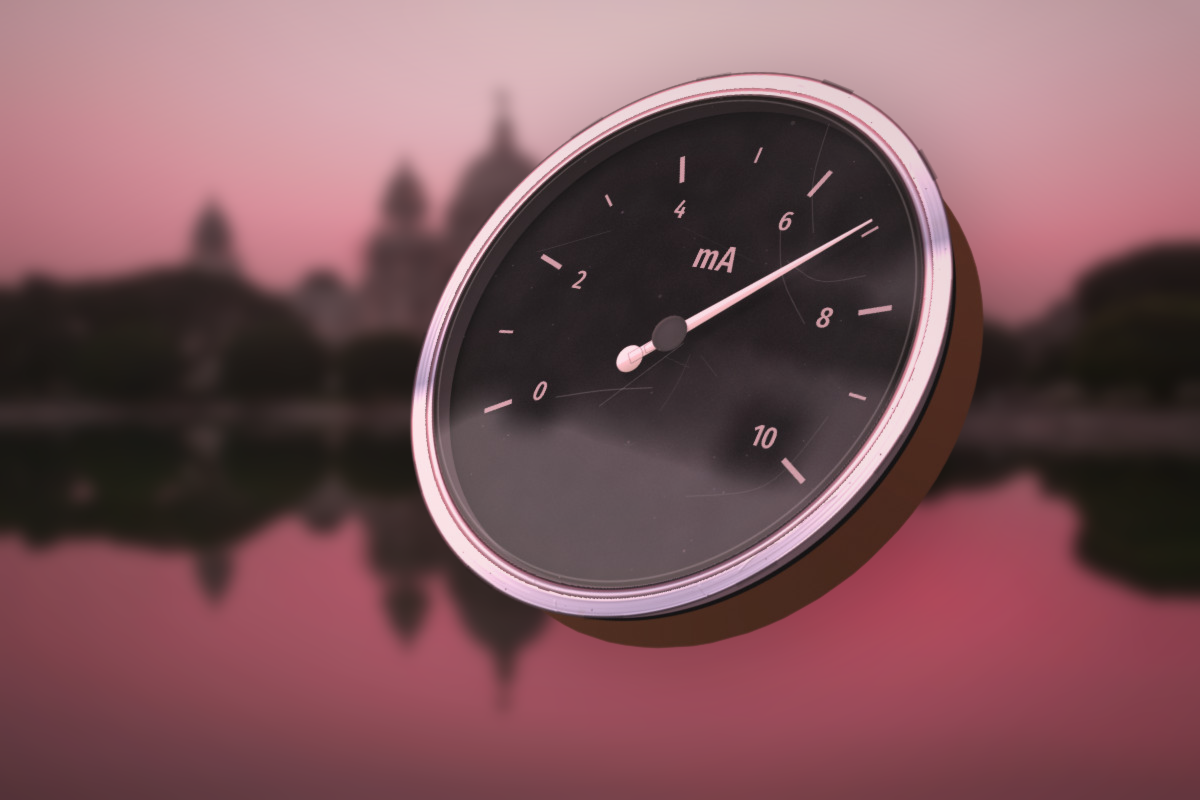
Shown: mA 7
